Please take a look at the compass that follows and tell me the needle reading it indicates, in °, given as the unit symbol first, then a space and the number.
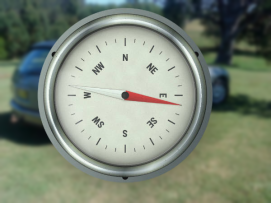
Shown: ° 100
